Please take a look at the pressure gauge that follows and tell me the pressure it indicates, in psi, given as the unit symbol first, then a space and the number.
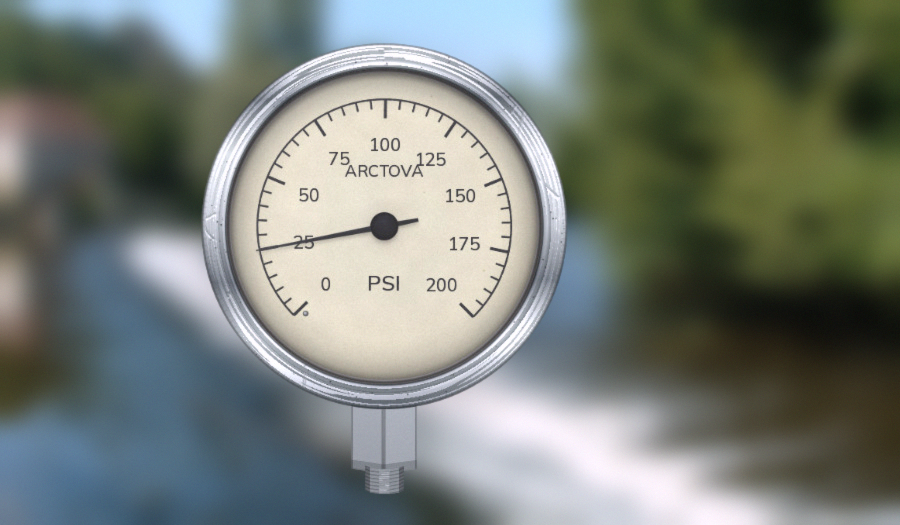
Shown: psi 25
